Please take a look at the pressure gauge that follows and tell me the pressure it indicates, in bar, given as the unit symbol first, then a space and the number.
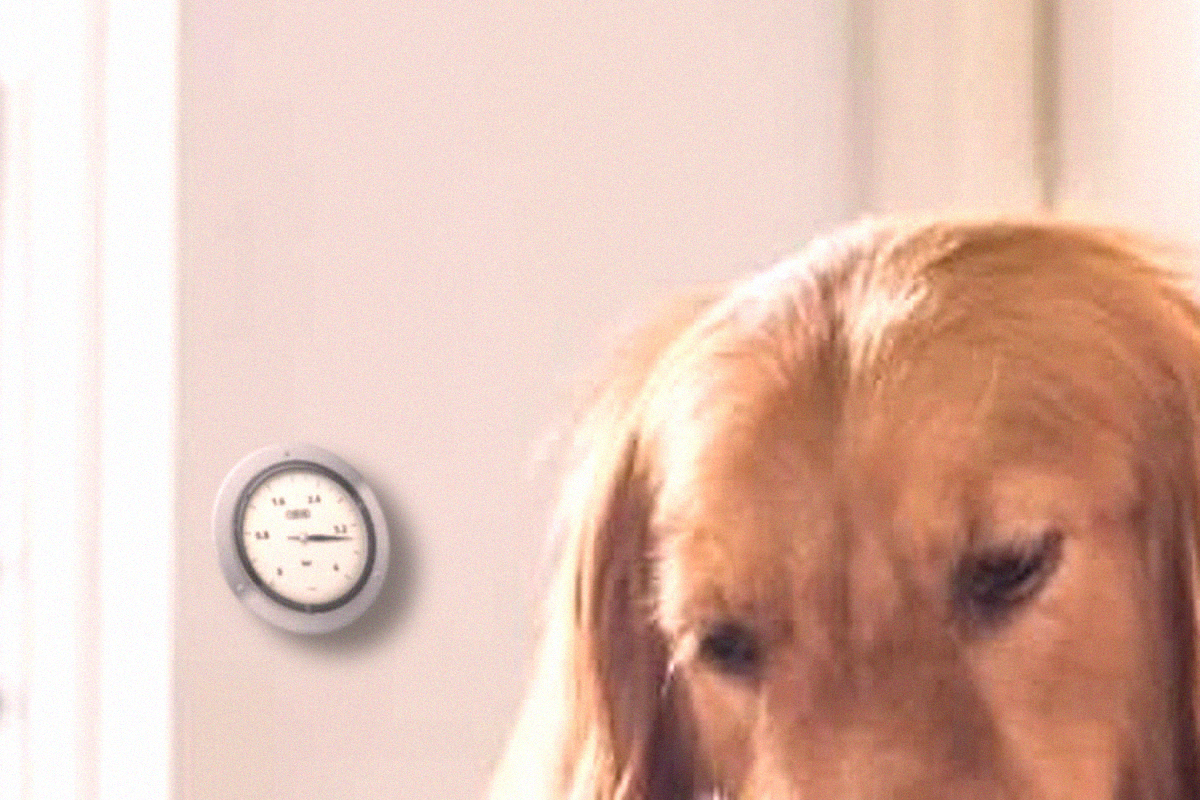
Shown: bar 3.4
